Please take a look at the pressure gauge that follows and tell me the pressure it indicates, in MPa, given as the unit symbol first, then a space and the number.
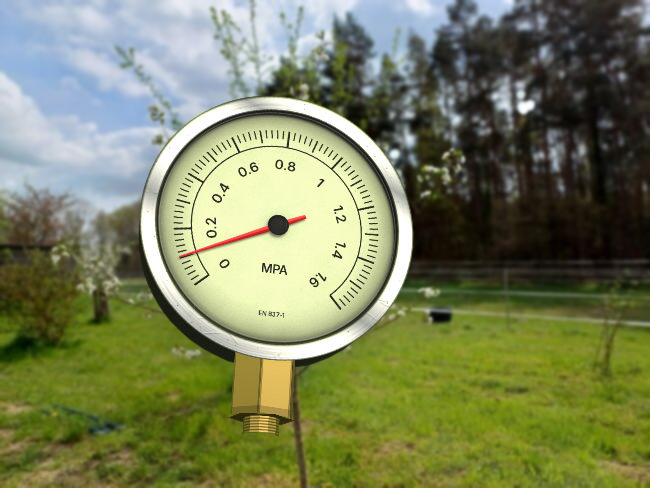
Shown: MPa 0.1
